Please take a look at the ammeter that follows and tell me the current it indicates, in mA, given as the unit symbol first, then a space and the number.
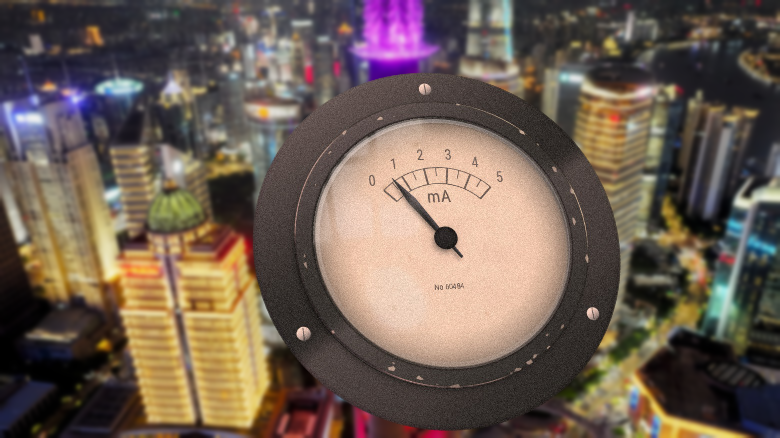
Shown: mA 0.5
